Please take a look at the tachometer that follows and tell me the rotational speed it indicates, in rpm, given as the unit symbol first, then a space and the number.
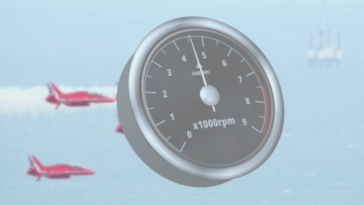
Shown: rpm 4500
